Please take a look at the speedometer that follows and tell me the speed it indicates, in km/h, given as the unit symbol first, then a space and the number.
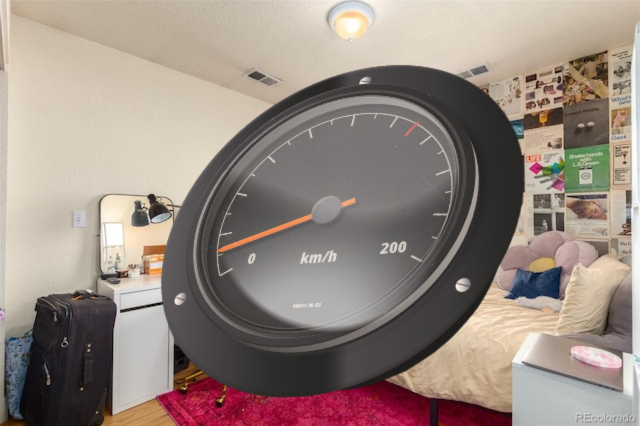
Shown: km/h 10
